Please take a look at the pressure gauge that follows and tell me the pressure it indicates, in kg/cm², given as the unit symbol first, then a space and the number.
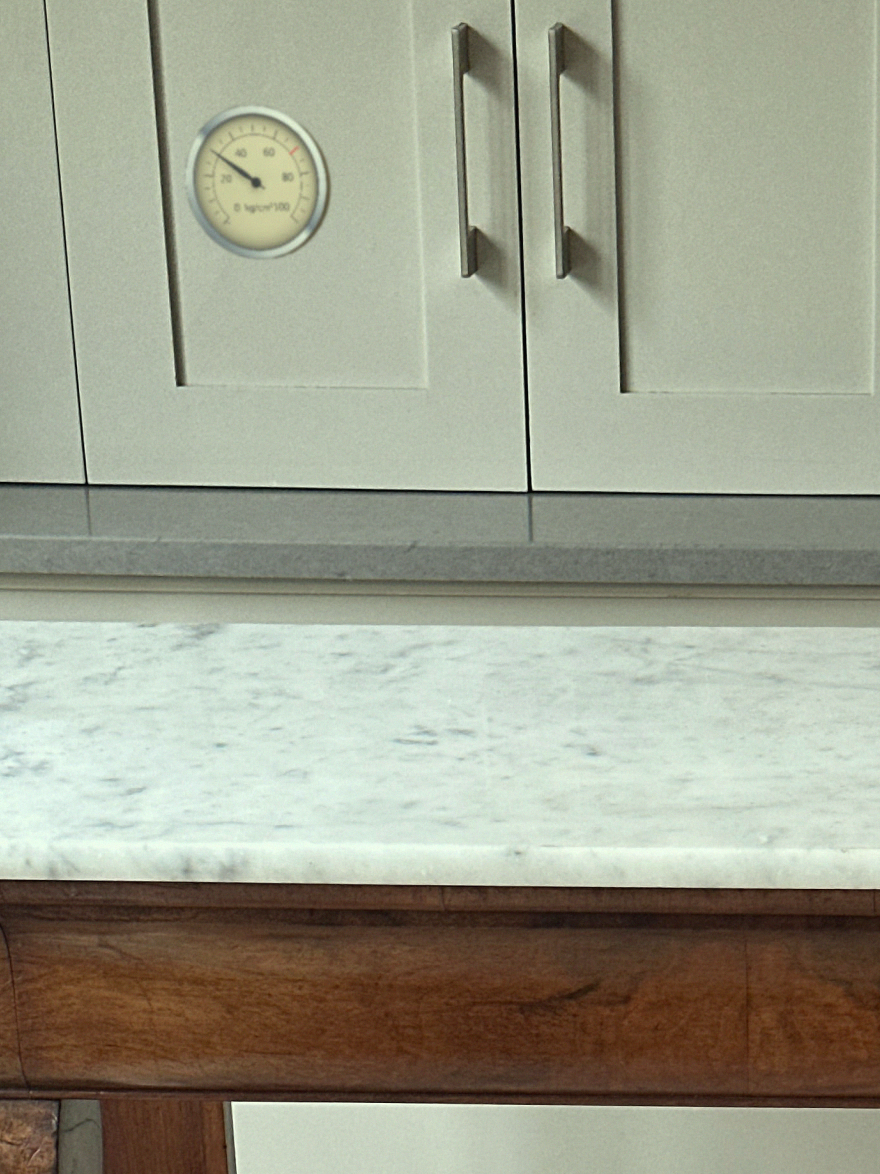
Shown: kg/cm² 30
